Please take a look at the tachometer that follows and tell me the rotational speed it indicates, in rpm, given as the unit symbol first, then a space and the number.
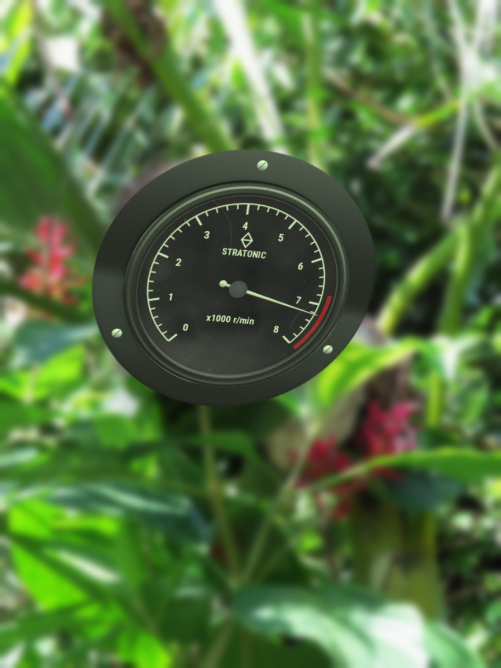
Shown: rpm 7200
